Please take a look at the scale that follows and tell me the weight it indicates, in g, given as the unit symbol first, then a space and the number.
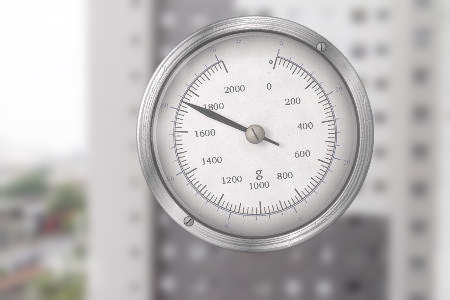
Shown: g 1740
